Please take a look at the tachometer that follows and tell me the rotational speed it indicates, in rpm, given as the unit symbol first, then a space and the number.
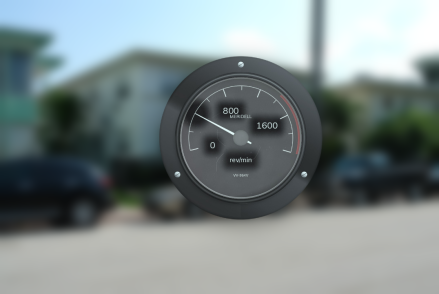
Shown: rpm 400
